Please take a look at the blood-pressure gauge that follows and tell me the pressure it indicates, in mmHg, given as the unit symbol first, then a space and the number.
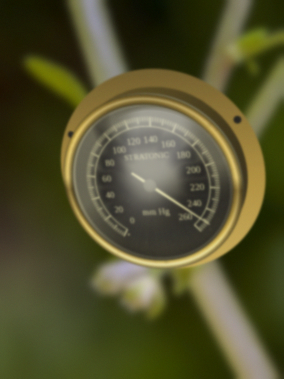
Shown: mmHg 250
